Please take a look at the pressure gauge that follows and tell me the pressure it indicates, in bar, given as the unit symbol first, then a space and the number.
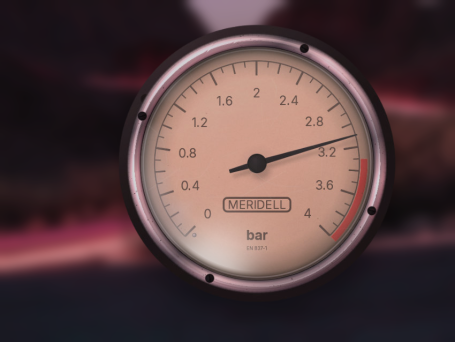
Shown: bar 3.1
